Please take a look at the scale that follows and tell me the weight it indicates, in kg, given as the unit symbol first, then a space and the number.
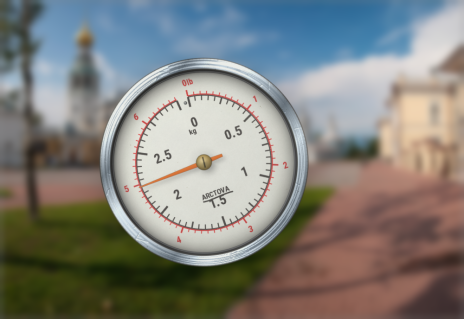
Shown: kg 2.25
